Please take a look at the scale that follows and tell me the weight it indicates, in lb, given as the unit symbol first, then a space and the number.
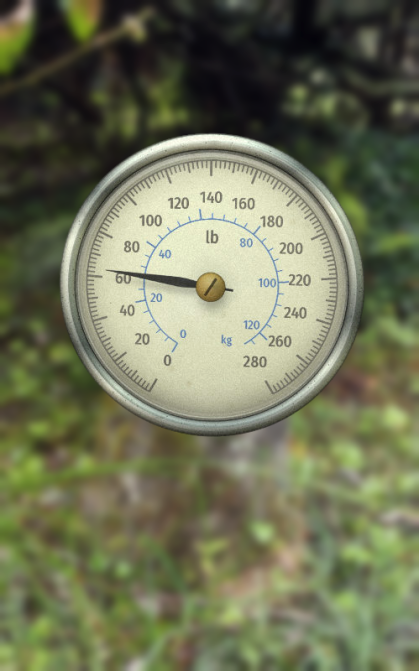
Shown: lb 64
